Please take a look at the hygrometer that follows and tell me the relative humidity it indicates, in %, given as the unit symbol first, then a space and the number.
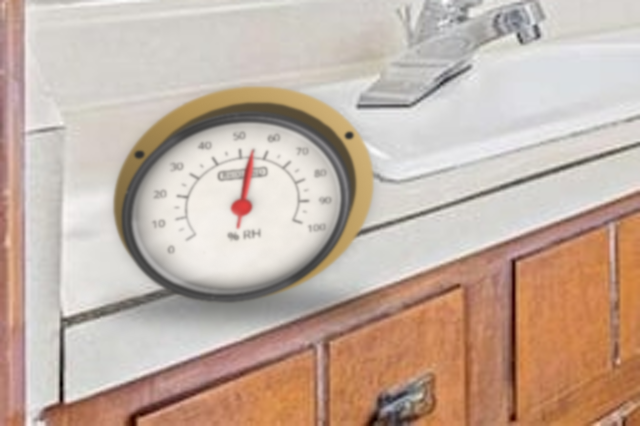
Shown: % 55
